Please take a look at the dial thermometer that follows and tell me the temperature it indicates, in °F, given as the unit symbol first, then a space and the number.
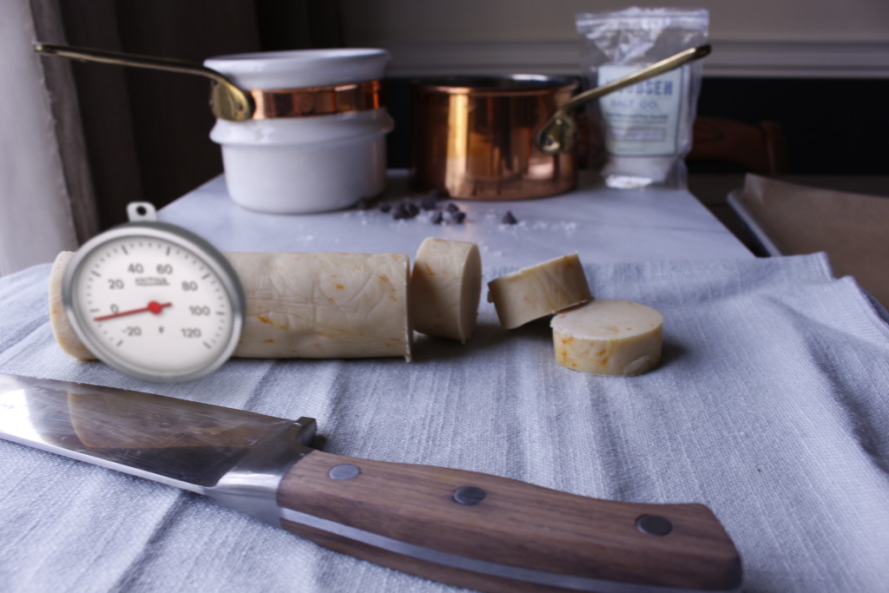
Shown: °F -4
